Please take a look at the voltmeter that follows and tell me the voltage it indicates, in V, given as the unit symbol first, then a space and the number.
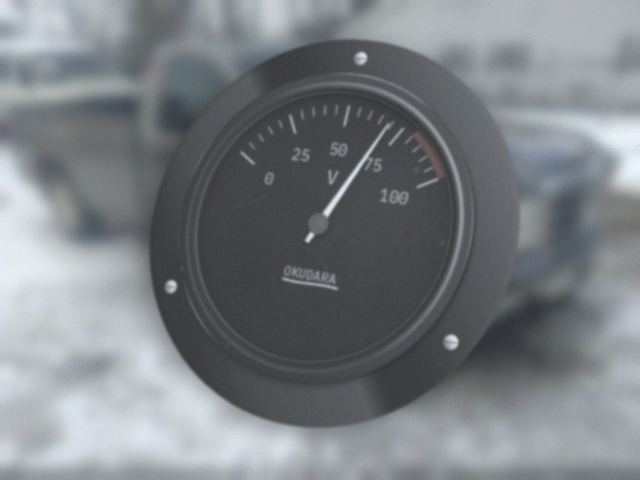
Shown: V 70
